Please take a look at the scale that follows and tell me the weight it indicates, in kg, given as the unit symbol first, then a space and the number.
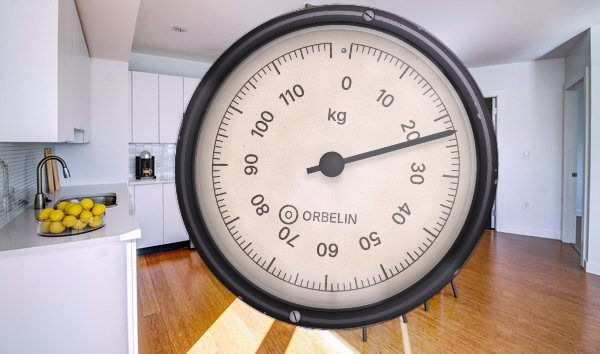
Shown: kg 23
